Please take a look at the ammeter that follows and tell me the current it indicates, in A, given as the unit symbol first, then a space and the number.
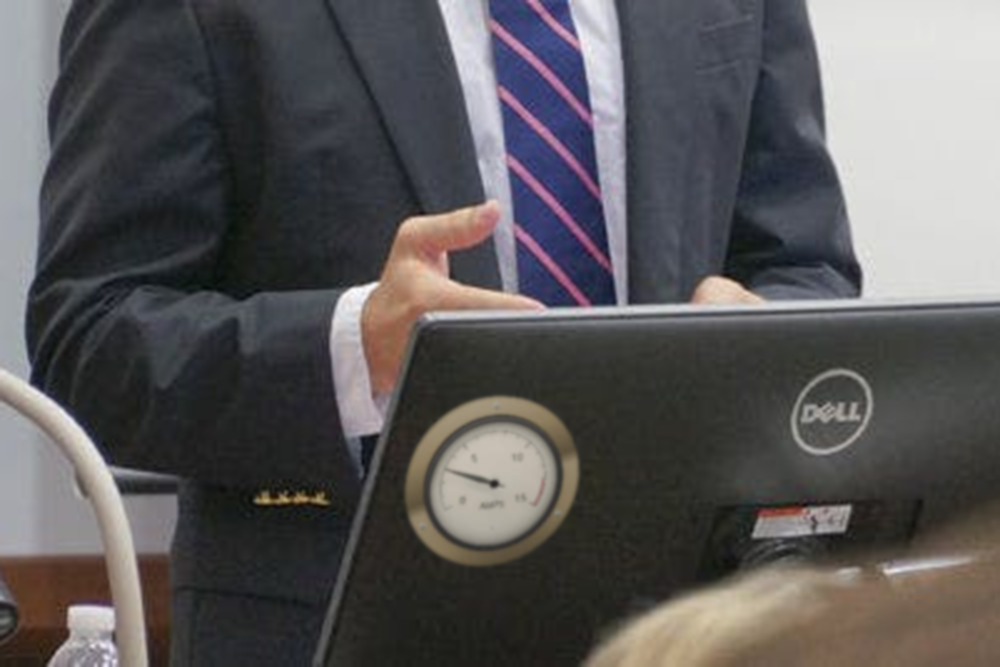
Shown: A 3
